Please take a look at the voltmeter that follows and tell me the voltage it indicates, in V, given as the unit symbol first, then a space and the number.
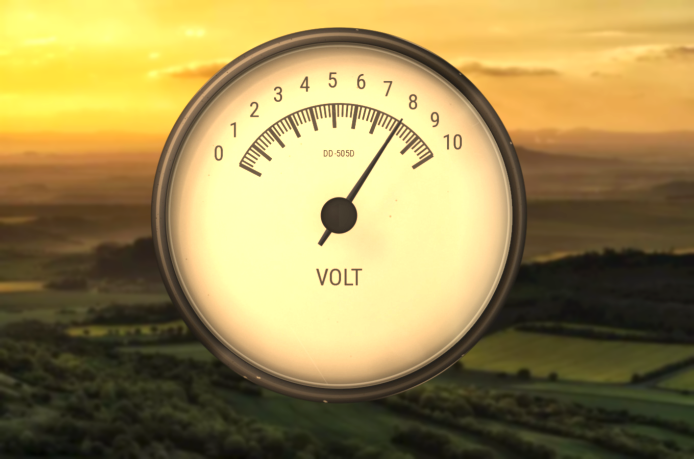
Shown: V 8
